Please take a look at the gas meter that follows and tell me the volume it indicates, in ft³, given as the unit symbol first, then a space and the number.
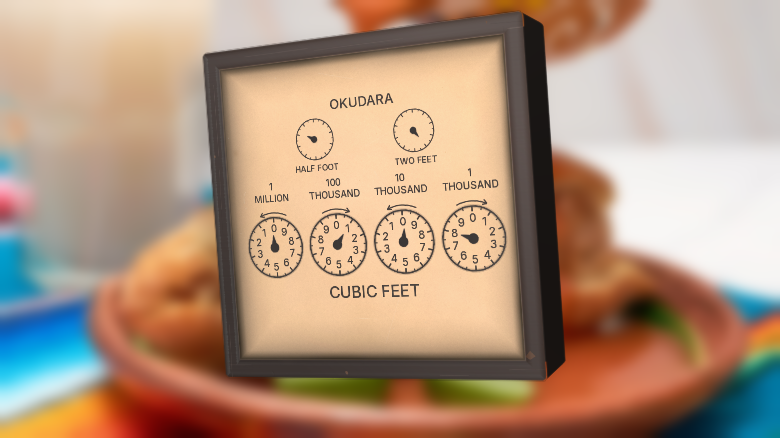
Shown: ft³ 9800
